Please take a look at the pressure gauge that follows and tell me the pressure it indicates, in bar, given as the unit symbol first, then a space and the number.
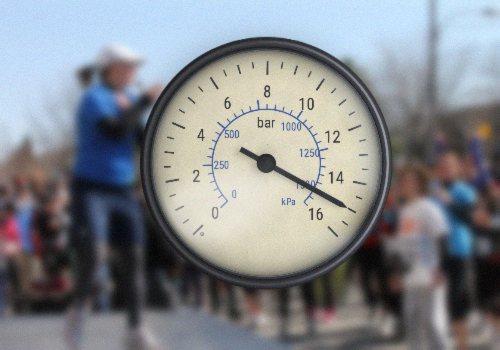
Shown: bar 15
